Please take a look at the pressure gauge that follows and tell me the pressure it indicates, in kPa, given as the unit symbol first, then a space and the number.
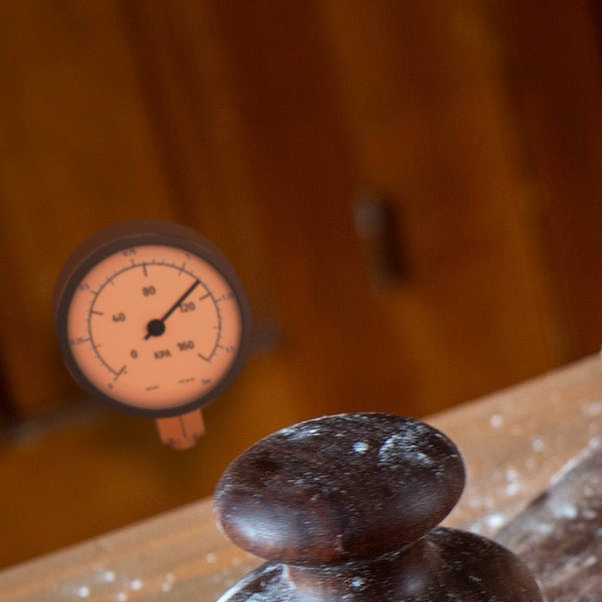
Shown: kPa 110
